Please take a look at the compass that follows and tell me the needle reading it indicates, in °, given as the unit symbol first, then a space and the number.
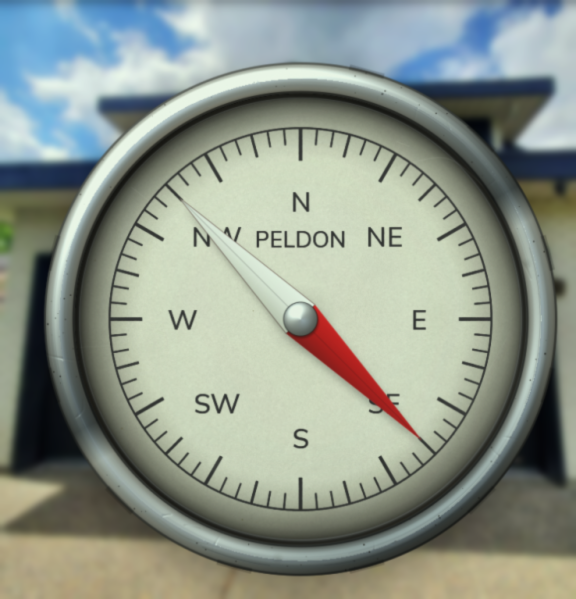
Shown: ° 135
